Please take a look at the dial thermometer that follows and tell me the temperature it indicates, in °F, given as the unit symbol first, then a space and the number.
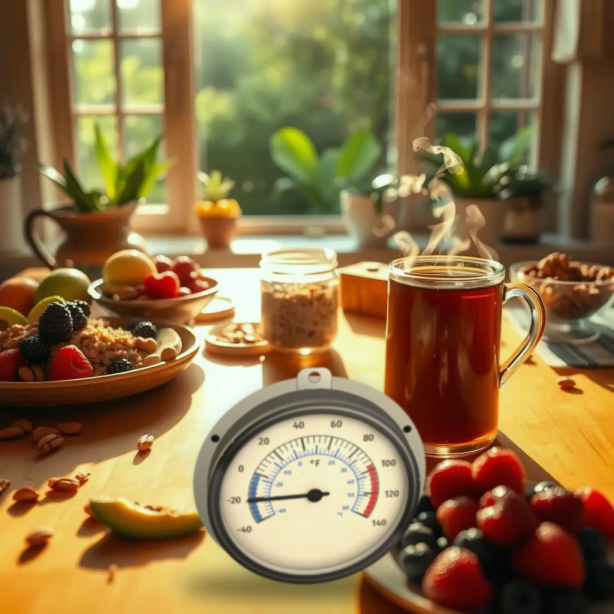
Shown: °F -20
